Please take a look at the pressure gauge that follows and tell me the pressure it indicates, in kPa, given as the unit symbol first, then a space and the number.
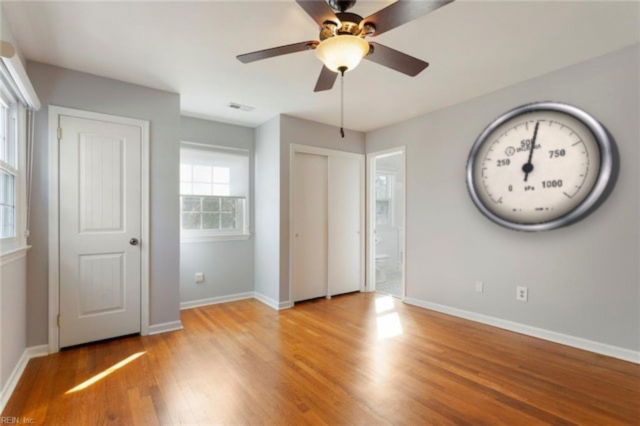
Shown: kPa 550
